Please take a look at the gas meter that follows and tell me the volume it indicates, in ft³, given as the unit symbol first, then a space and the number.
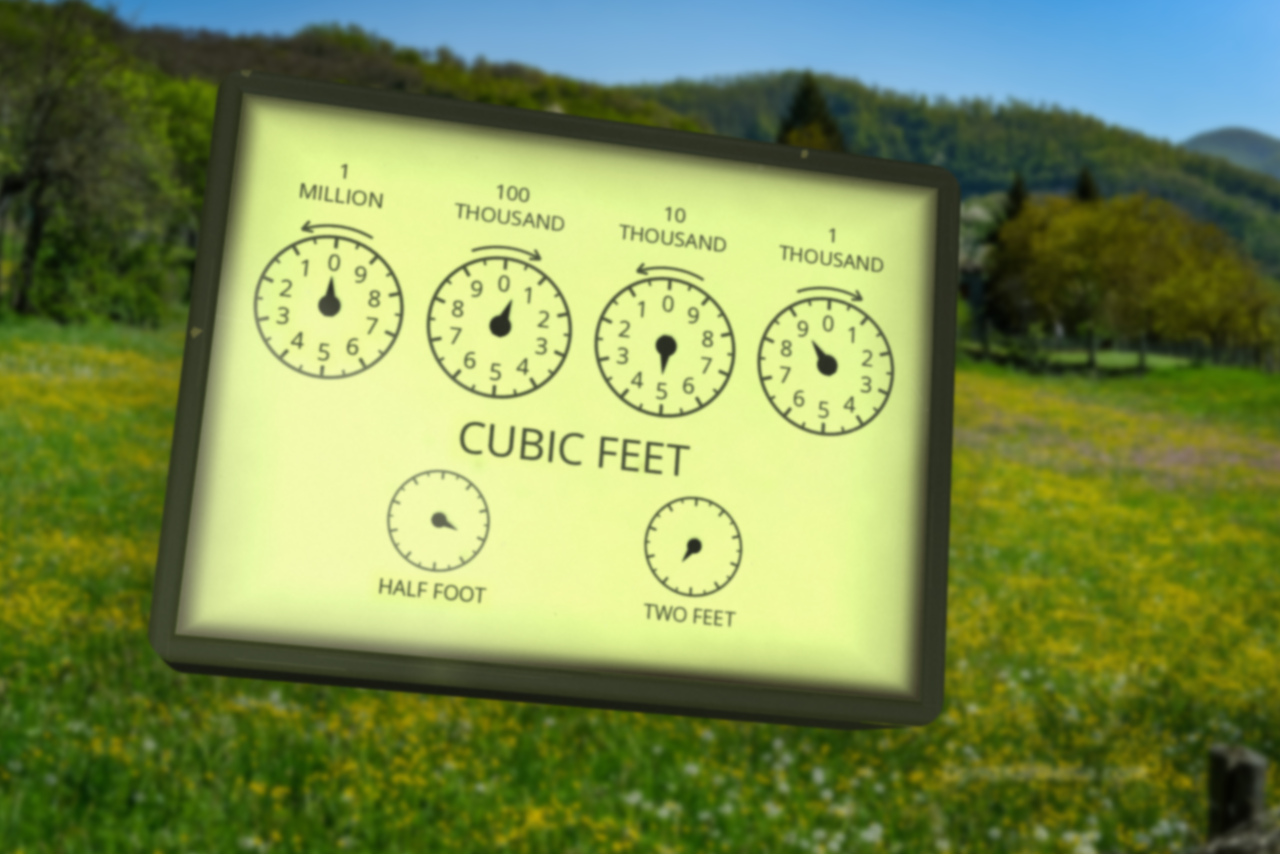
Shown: ft³ 4900
